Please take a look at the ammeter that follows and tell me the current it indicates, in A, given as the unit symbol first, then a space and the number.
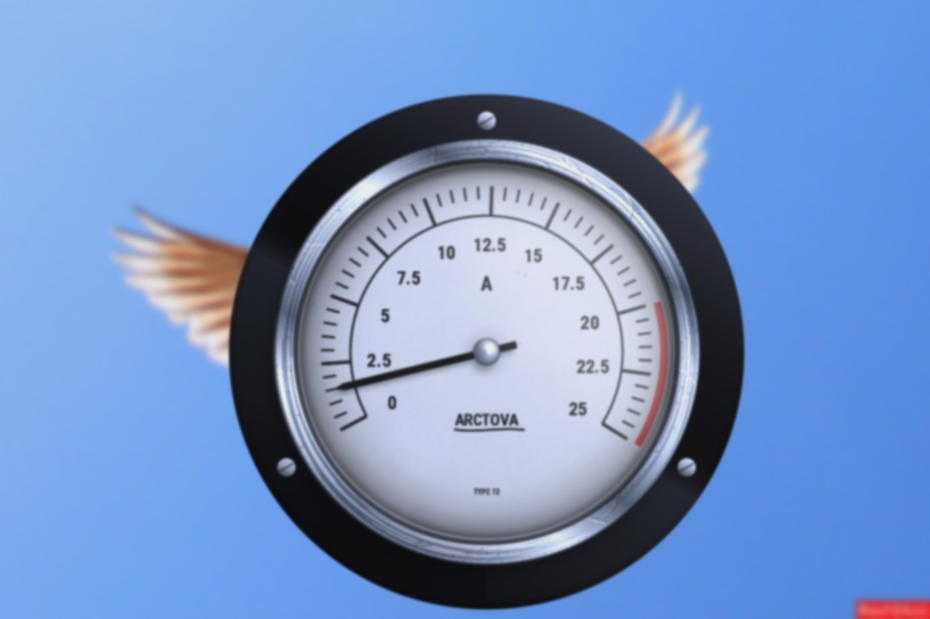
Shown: A 1.5
